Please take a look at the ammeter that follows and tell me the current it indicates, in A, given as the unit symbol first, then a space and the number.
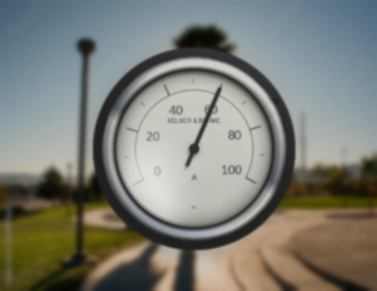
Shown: A 60
